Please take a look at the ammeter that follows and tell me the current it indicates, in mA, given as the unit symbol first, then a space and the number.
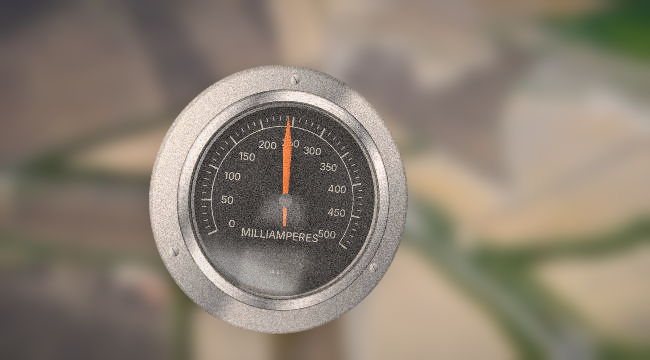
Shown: mA 240
